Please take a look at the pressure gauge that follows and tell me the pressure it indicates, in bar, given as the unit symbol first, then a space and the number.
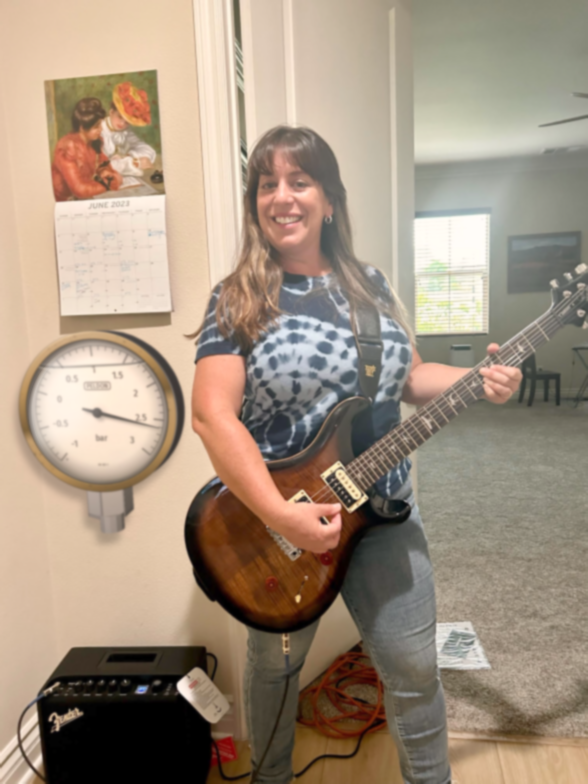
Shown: bar 2.6
